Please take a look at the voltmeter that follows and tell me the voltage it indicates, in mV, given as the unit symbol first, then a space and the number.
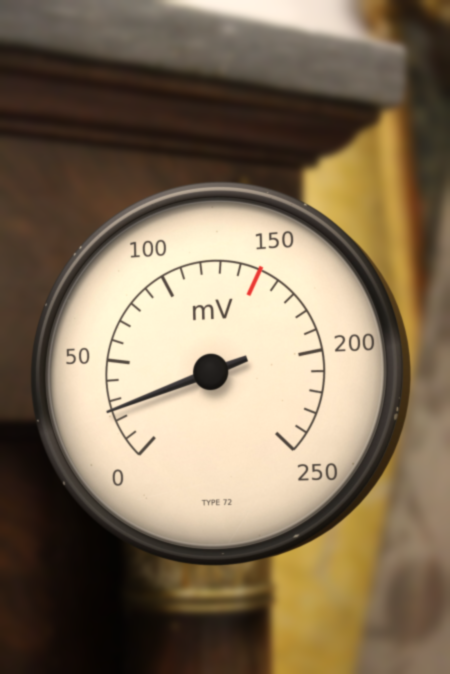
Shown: mV 25
